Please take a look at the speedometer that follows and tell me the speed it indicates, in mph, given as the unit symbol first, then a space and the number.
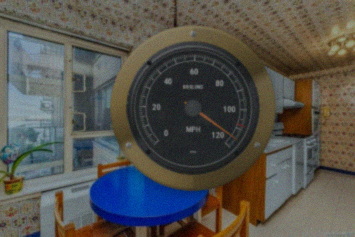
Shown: mph 115
